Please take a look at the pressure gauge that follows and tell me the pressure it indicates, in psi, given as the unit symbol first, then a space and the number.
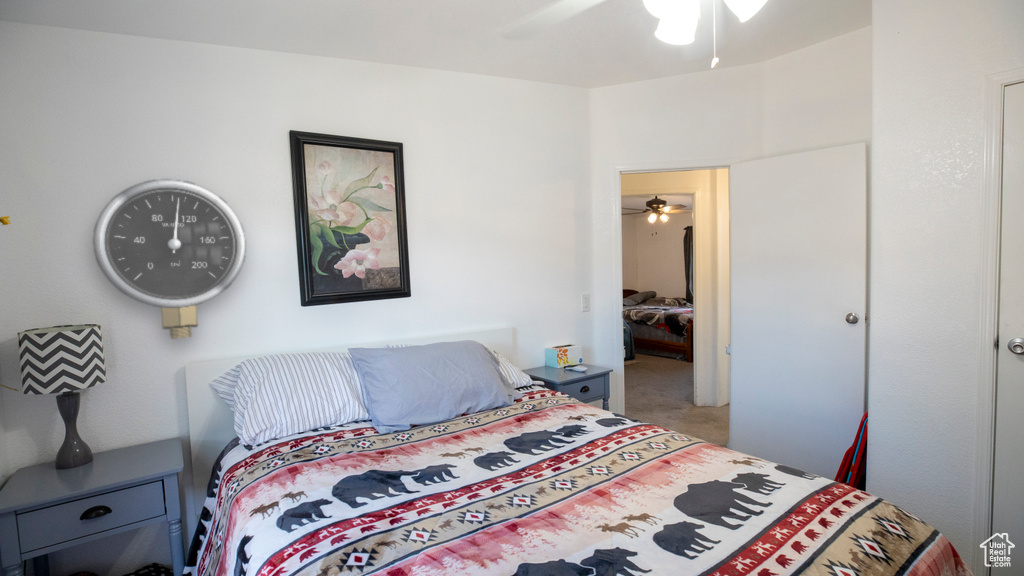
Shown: psi 105
